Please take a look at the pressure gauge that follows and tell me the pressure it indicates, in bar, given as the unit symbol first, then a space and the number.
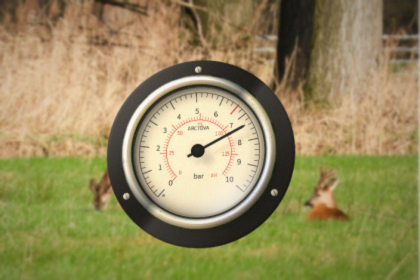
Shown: bar 7.4
